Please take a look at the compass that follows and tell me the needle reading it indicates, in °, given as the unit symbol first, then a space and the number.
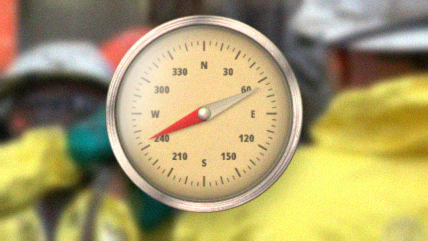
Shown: ° 245
